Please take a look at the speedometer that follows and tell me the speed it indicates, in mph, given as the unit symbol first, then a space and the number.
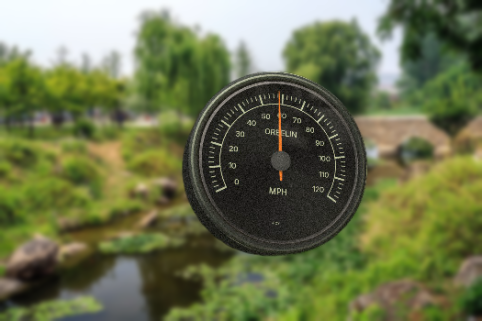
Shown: mph 58
